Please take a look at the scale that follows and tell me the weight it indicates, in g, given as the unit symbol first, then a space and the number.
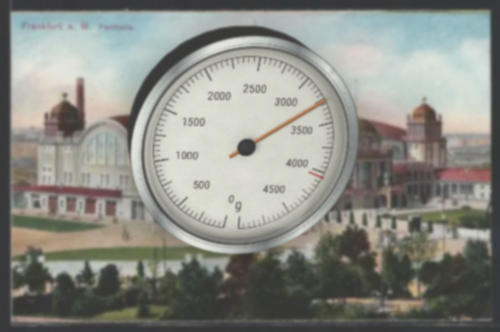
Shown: g 3250
